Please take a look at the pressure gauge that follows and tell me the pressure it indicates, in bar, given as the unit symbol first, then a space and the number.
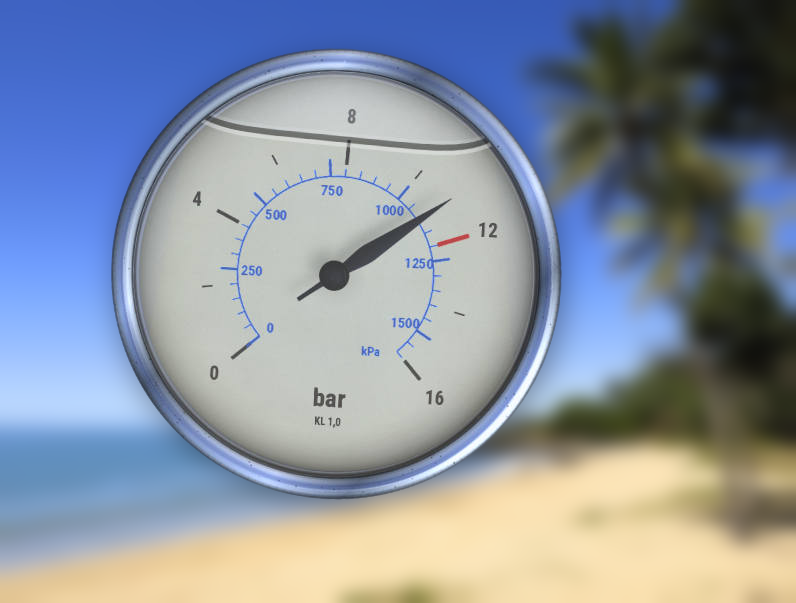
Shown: bar 11
